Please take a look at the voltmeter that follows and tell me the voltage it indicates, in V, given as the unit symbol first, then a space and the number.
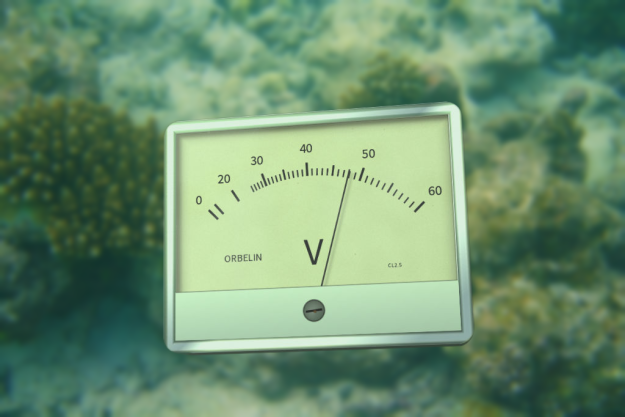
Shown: V 48
